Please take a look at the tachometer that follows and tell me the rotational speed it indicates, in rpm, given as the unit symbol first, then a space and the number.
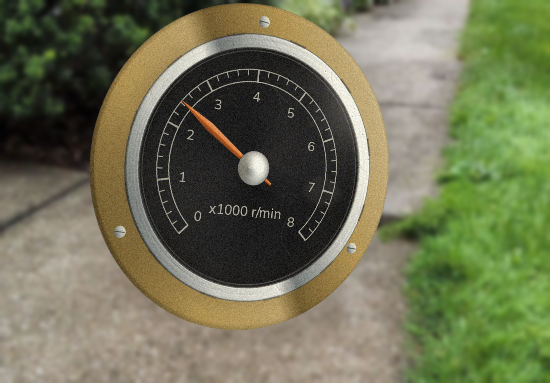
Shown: rpm 2400
